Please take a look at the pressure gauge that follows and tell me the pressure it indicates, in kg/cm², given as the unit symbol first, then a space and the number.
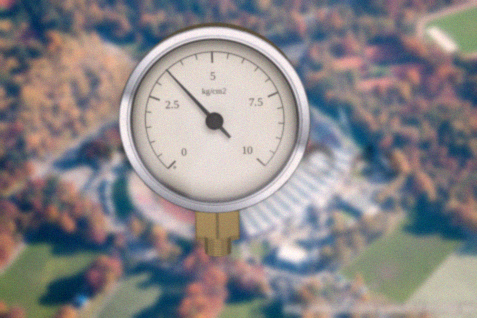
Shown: kg/cm² 3.5
